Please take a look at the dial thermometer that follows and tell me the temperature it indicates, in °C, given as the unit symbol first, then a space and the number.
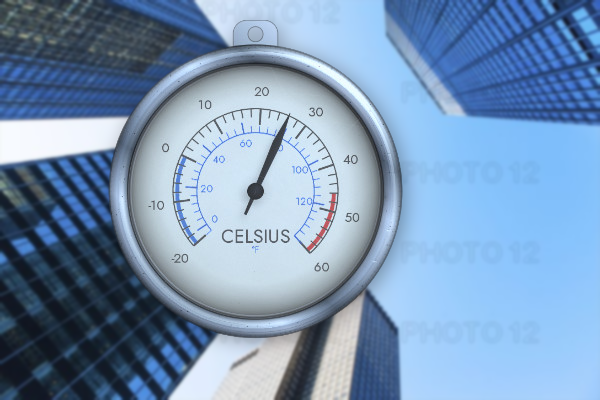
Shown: °C 26
